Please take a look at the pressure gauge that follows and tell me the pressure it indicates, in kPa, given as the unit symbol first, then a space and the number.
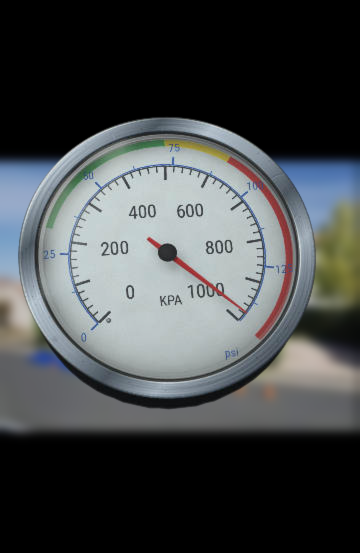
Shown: kPa 980
